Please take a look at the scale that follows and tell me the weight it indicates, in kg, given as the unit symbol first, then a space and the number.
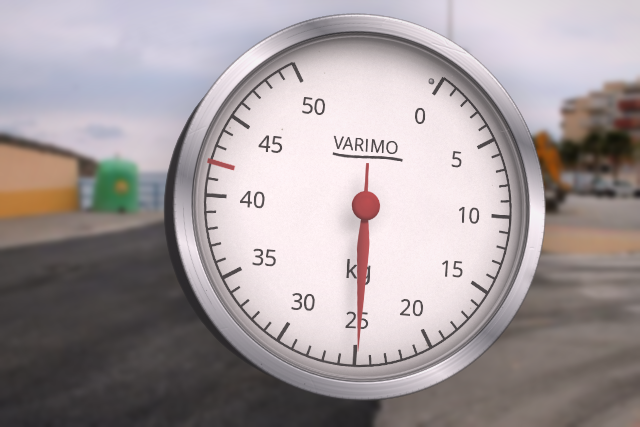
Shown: kg 25
